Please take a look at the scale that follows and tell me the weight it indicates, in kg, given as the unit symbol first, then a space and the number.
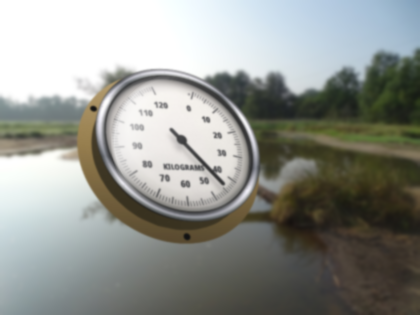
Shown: kg 45
